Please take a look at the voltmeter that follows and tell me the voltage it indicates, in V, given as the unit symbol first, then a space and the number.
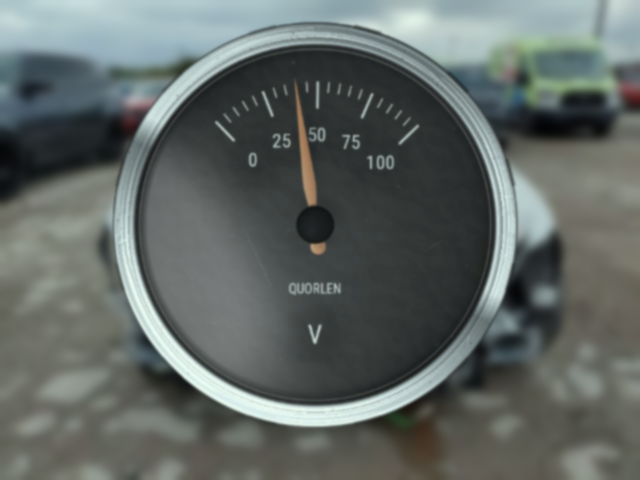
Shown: V 40
